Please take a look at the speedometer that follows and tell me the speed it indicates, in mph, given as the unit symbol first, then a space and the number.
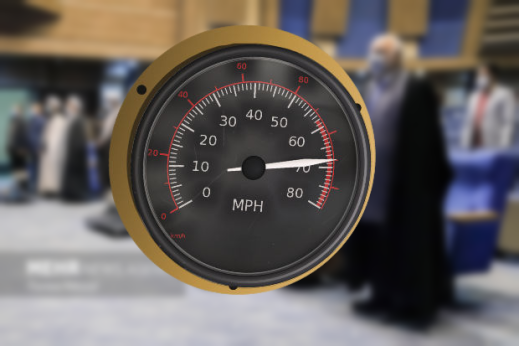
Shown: mph 68
